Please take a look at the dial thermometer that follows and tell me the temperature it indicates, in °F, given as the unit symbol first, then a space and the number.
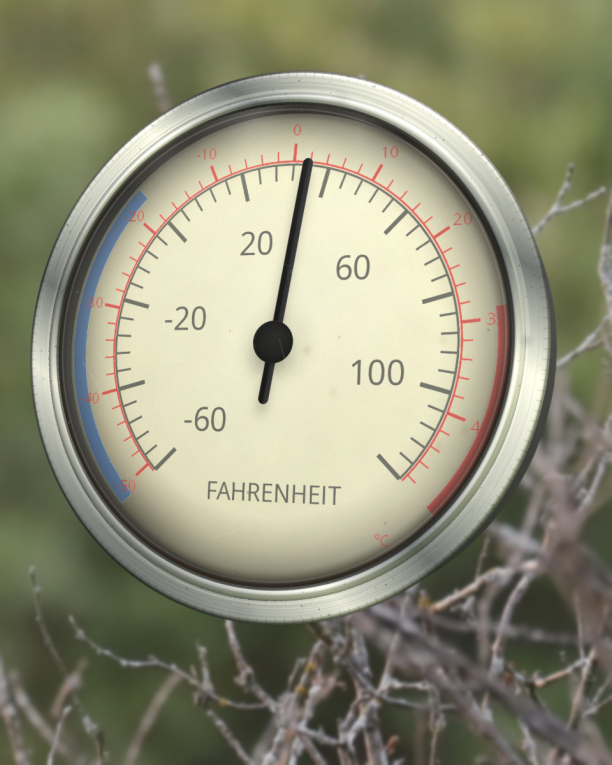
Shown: °F 36
